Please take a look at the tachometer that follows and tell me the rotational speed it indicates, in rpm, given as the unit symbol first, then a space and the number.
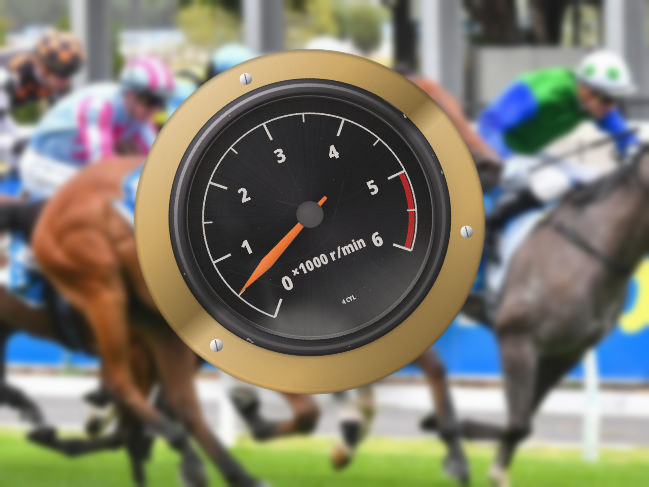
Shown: rpm 500
